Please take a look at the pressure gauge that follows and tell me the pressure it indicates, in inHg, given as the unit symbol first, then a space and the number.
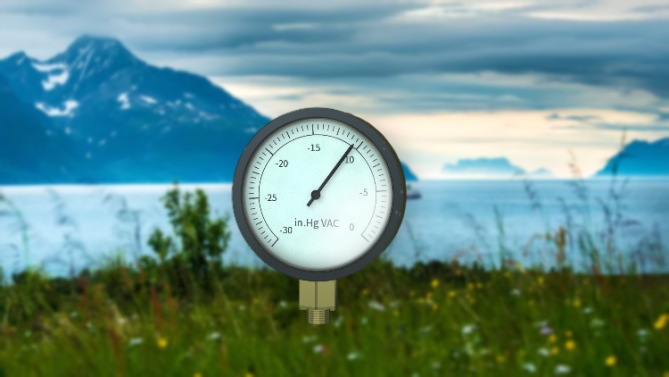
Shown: inHg -10.5
